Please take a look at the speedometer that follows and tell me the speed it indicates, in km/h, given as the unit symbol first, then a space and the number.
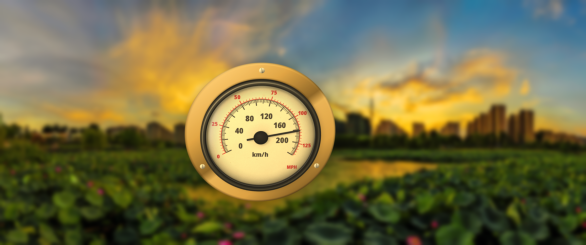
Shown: km/h 180
